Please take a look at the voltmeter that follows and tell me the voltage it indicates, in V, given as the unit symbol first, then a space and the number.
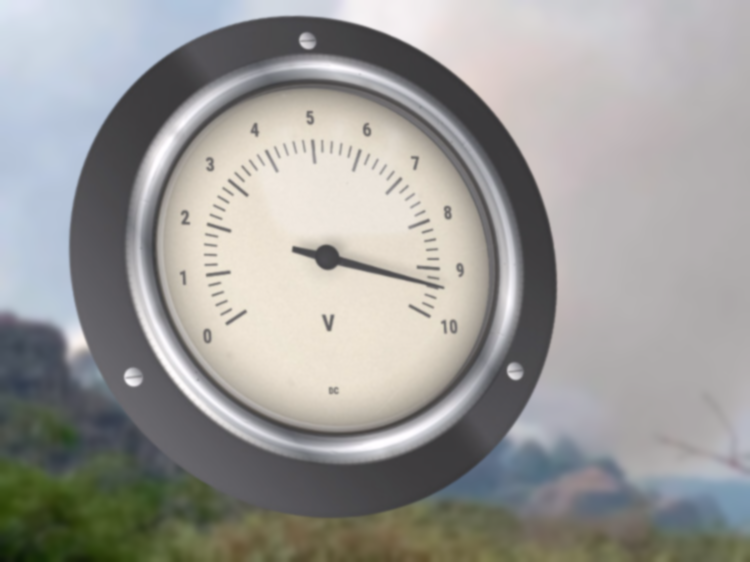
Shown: V 9.4
